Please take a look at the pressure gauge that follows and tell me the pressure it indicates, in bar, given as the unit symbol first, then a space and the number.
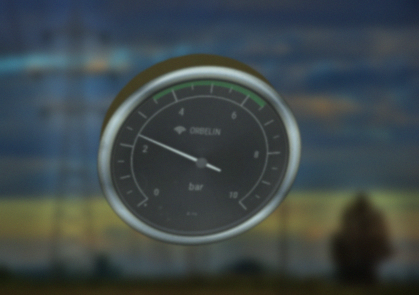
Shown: bar 2.5
